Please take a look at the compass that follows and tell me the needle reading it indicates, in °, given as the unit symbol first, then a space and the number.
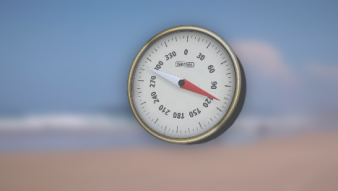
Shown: ° 110
